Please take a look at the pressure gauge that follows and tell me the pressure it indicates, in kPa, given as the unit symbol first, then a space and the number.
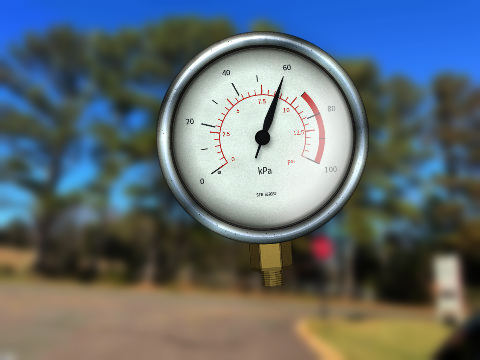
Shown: kPa 60
